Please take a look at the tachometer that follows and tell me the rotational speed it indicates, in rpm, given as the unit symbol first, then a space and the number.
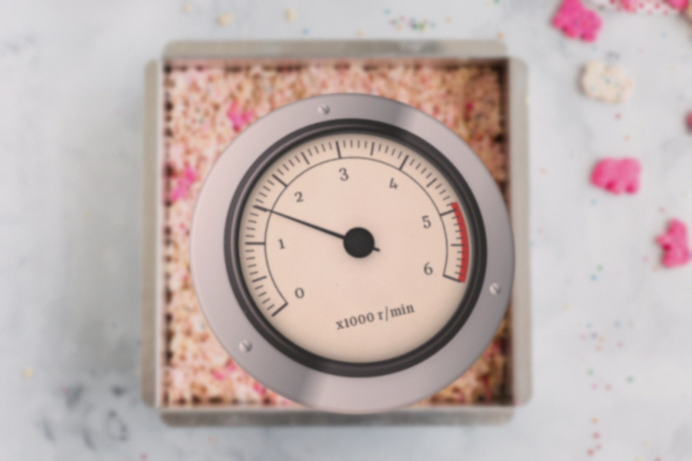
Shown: rpm 1500
